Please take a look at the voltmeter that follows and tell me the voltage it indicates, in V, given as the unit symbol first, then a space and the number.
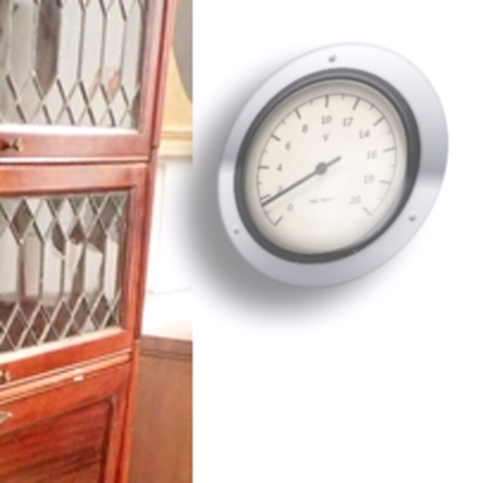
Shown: V 1.5
